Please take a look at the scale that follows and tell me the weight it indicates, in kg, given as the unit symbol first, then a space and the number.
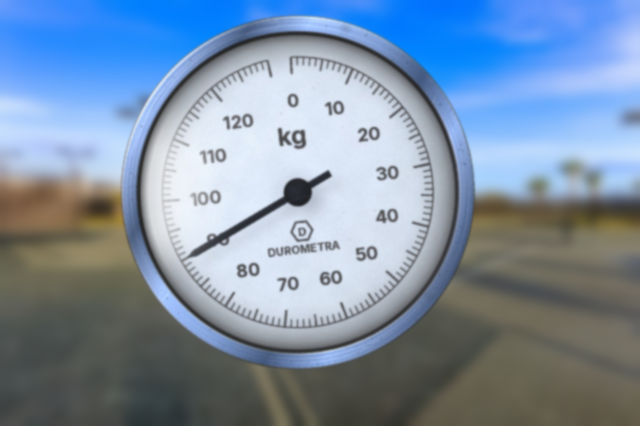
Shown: kg 90
